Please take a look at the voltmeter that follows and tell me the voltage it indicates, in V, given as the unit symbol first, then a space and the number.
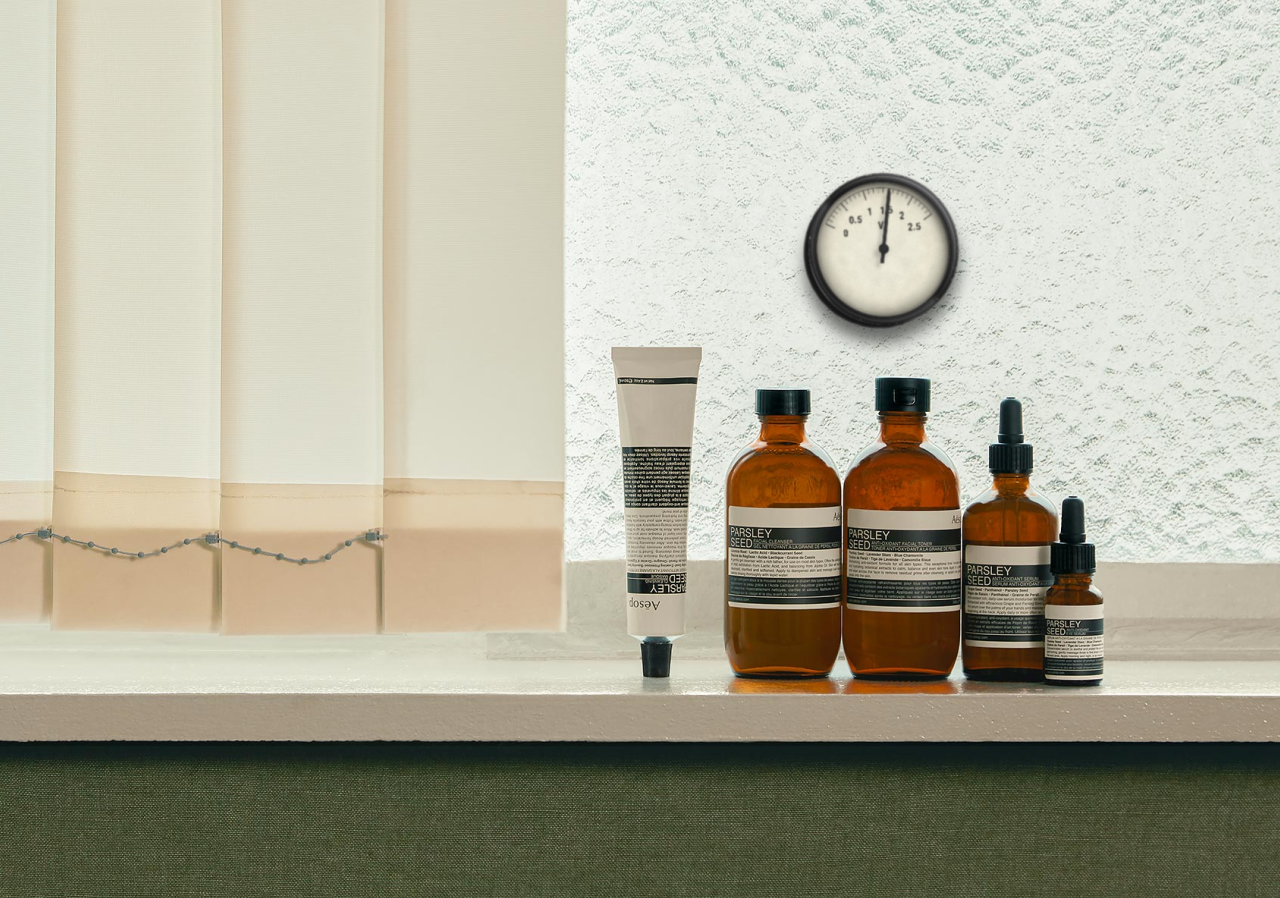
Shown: V 1.5
